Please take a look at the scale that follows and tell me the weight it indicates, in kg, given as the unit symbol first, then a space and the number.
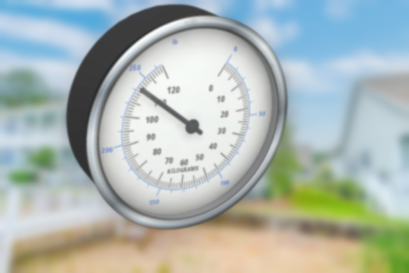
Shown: kg 110
